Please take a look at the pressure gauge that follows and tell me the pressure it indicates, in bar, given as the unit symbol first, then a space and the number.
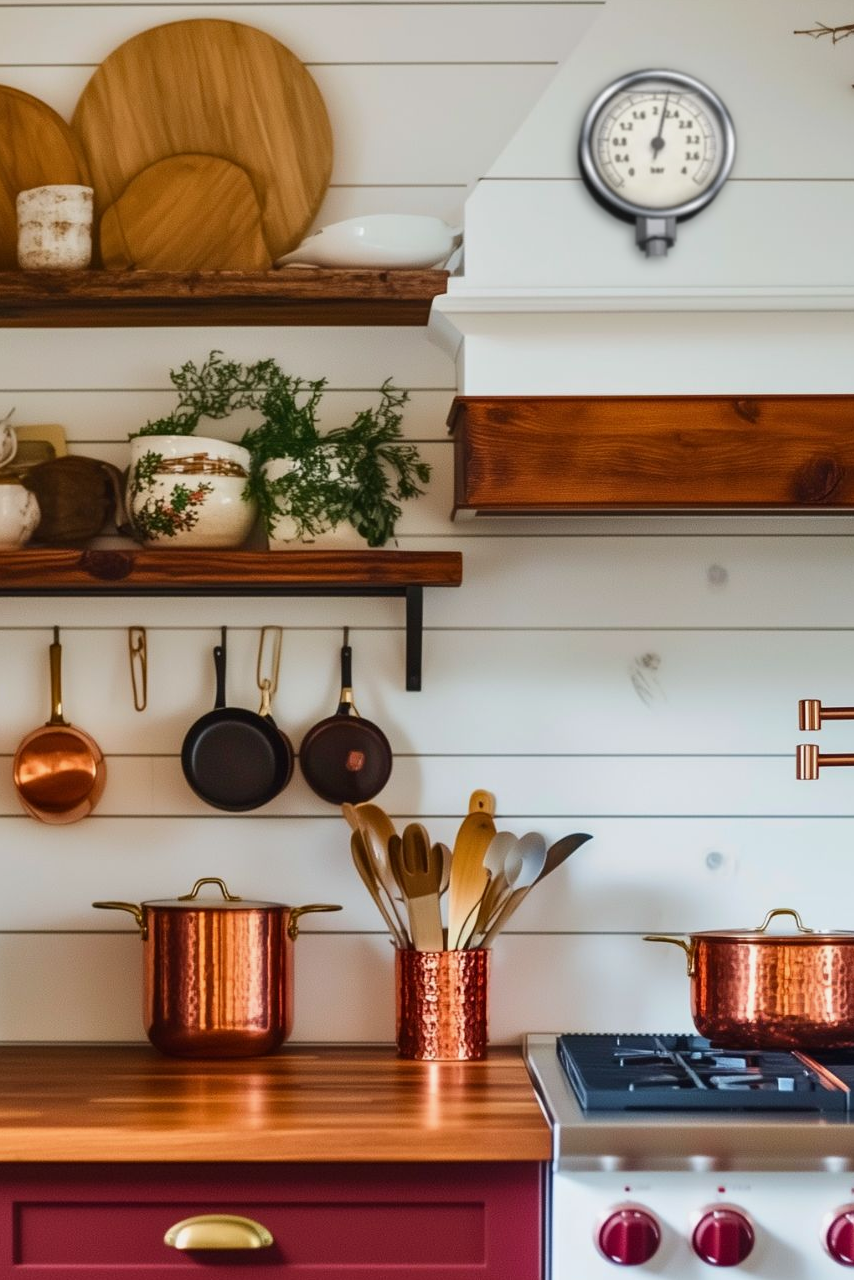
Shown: bar 2.2
